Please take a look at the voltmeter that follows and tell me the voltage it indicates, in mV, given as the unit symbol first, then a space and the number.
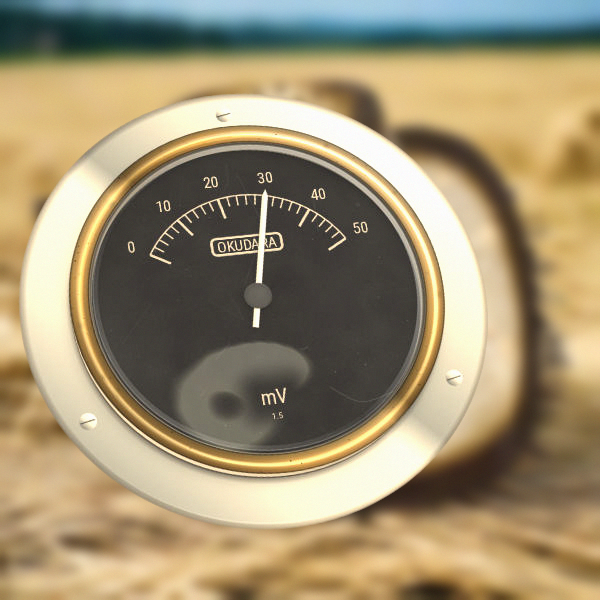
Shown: mV 30
